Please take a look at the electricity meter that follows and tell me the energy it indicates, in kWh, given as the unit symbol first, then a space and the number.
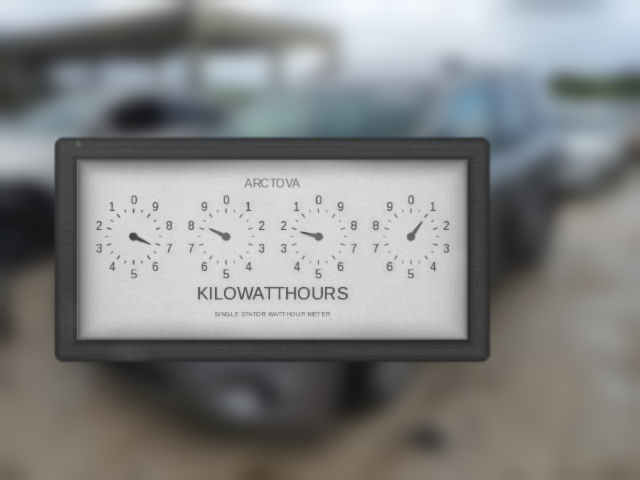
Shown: kWh 6821
